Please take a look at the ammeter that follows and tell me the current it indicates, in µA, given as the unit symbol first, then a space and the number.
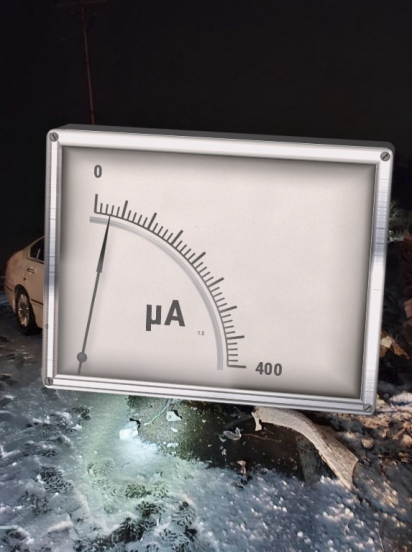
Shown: µA 30
